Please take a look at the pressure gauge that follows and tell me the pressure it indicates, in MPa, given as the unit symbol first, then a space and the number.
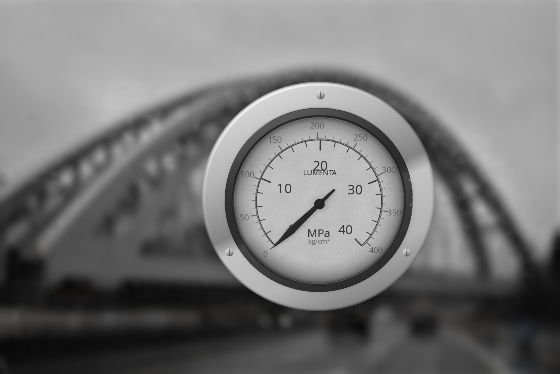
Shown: MPa 0
